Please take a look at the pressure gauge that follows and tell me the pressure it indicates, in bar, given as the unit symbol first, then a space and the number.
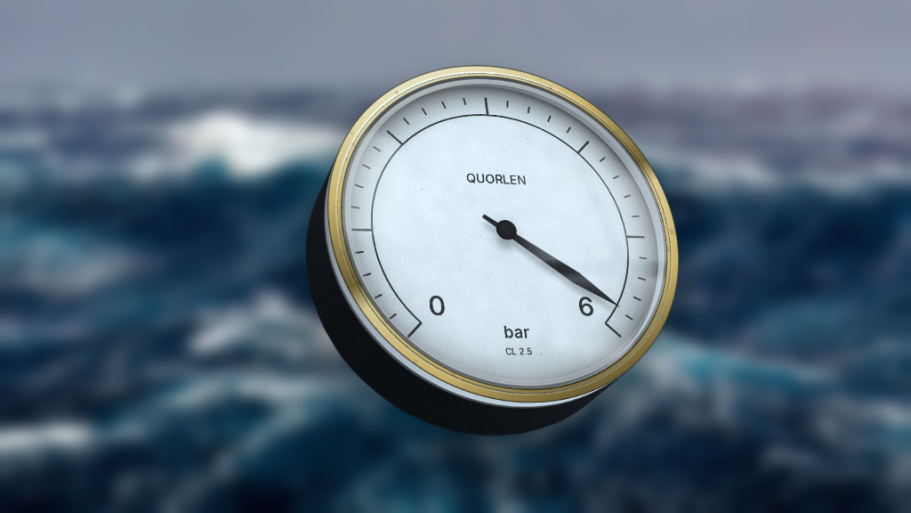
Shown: bar 5.8
